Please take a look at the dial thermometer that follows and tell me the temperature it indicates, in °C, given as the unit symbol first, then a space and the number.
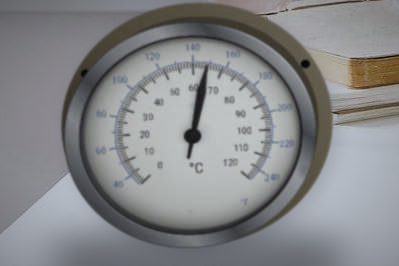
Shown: °C 65
